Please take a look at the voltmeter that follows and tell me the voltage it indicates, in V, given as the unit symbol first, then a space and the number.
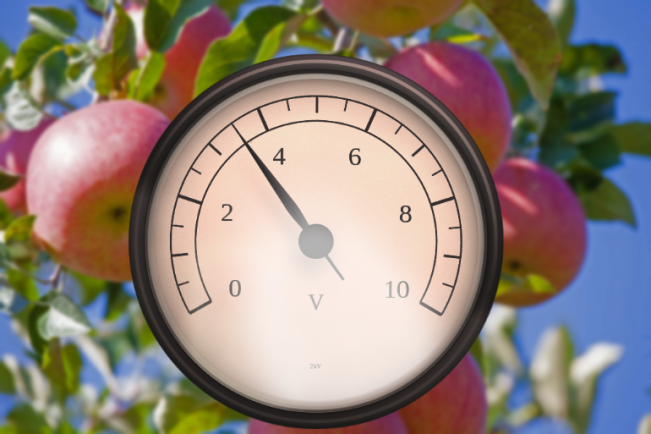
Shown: V 3.5
